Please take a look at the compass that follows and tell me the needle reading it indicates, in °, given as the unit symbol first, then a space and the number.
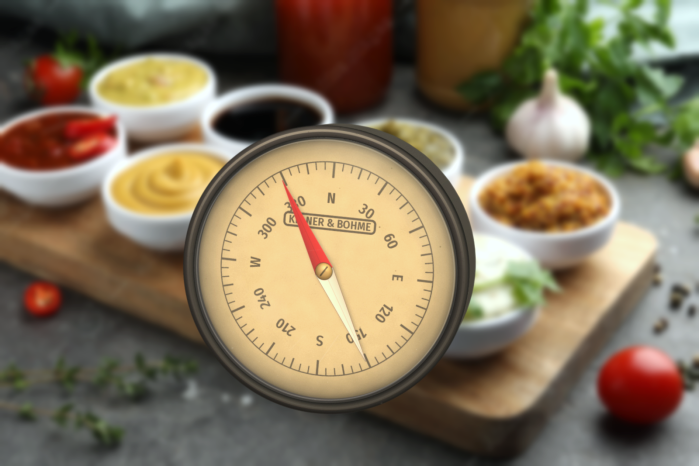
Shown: ° 330
